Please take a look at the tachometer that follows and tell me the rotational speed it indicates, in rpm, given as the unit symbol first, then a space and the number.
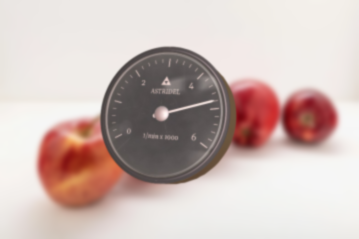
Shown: rpm 4800
